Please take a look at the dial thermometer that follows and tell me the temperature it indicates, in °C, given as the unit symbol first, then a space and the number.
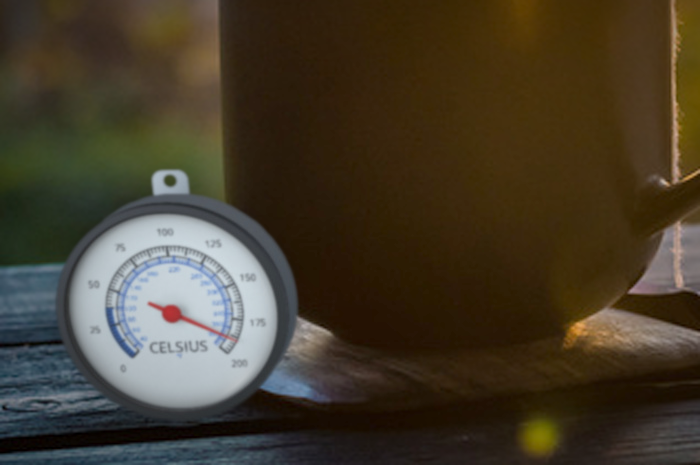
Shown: °C 187.5
